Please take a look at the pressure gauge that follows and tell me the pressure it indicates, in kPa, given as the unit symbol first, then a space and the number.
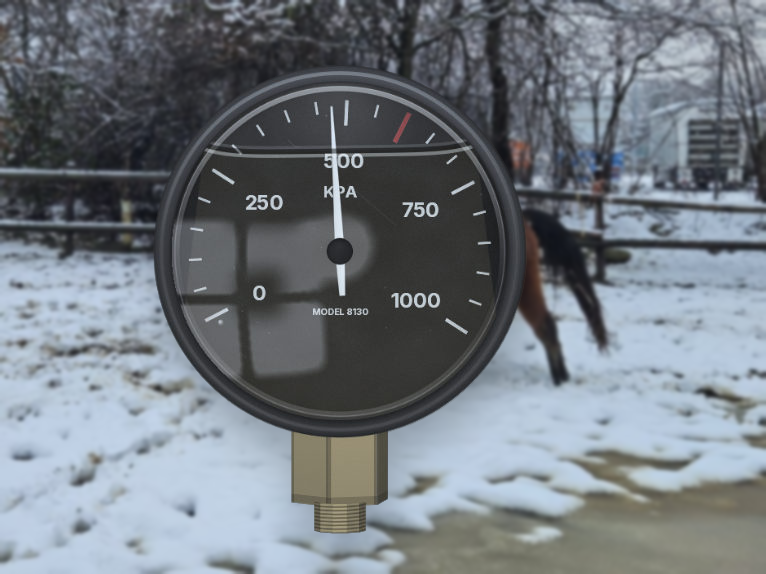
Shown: kPa 475
